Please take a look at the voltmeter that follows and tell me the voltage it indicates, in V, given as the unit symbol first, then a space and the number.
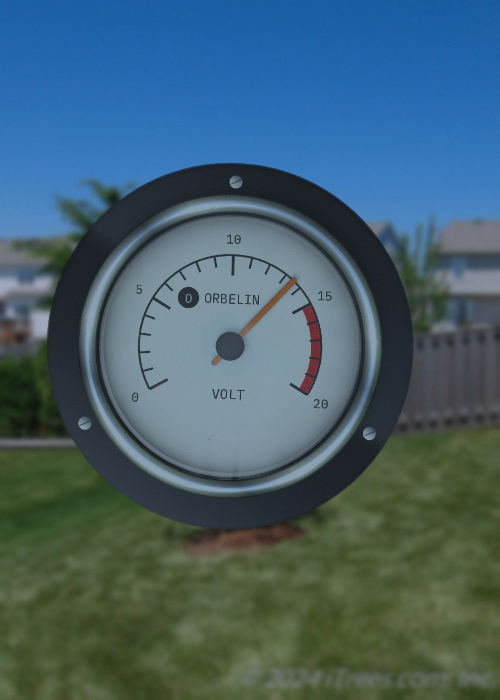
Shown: V 13.5
